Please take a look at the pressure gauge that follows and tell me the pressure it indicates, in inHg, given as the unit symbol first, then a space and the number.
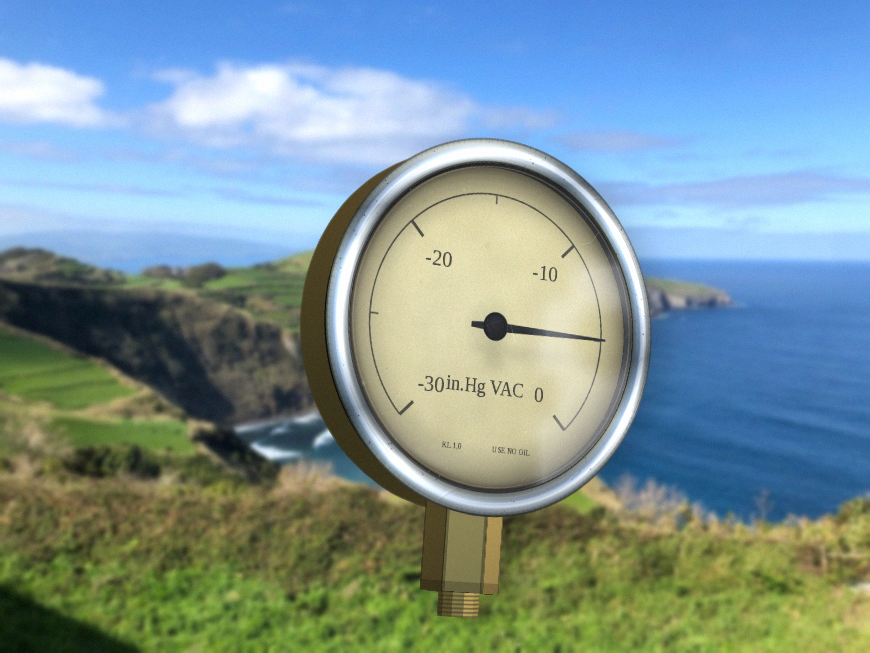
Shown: inHg -5
